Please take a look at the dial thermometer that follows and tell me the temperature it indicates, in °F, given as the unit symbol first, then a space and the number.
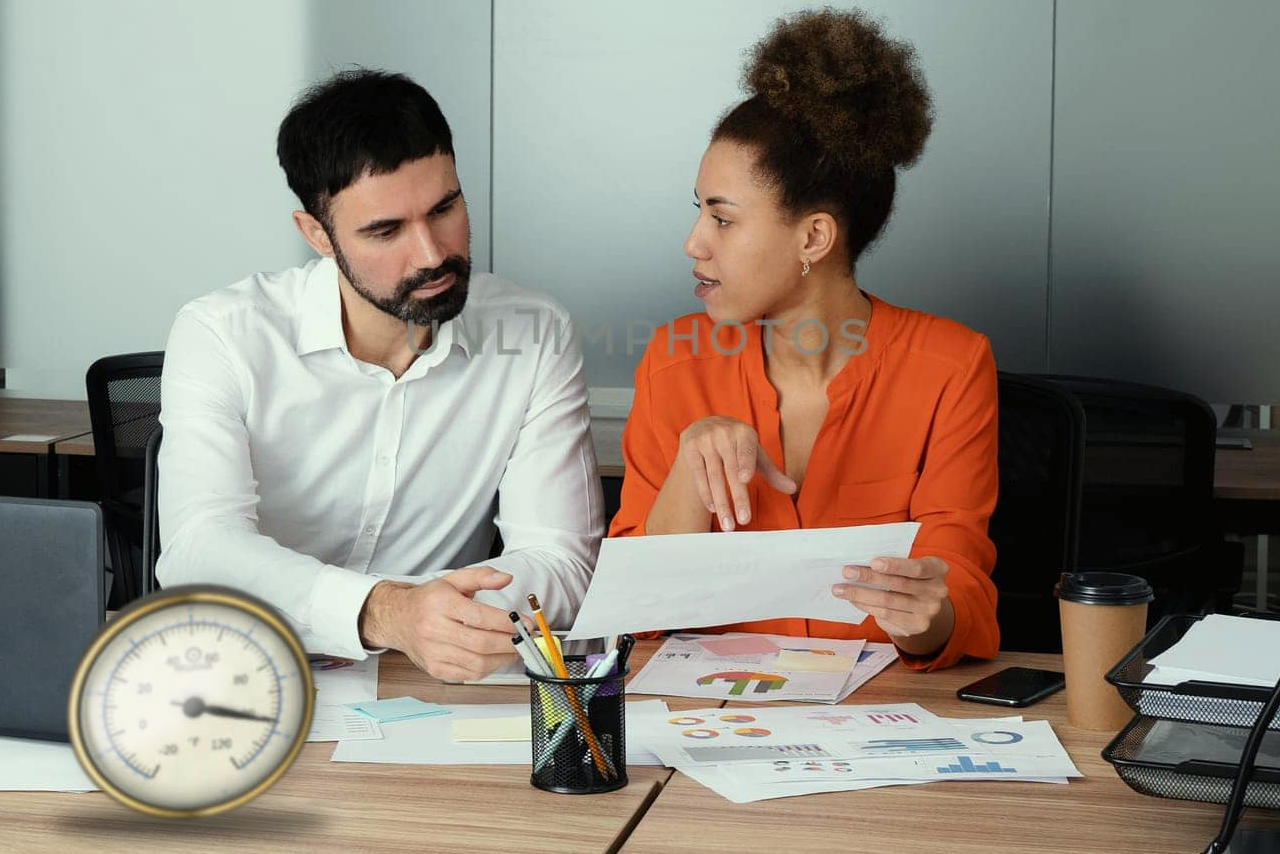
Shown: °F 100
